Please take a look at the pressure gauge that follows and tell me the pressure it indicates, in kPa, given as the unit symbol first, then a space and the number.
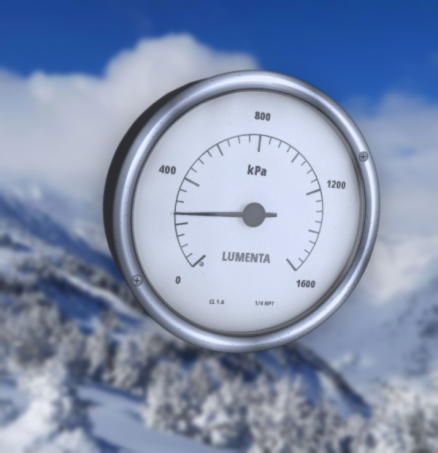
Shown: kPa 250
